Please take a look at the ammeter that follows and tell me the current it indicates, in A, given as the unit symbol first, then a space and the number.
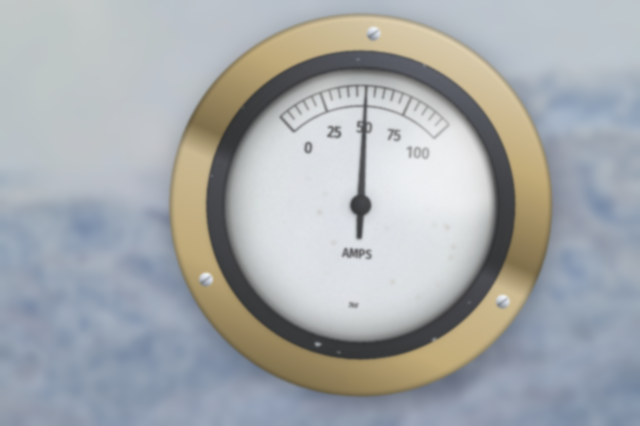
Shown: A 50
